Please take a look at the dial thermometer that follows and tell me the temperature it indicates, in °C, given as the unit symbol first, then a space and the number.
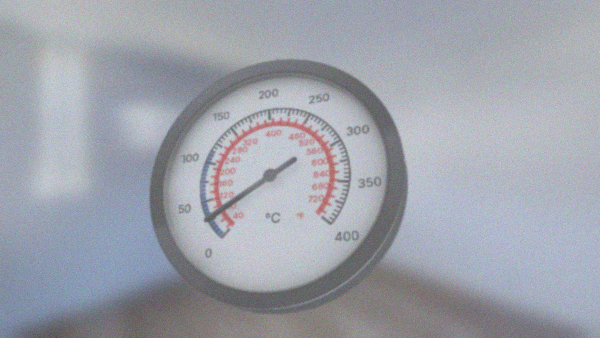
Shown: °C 25
